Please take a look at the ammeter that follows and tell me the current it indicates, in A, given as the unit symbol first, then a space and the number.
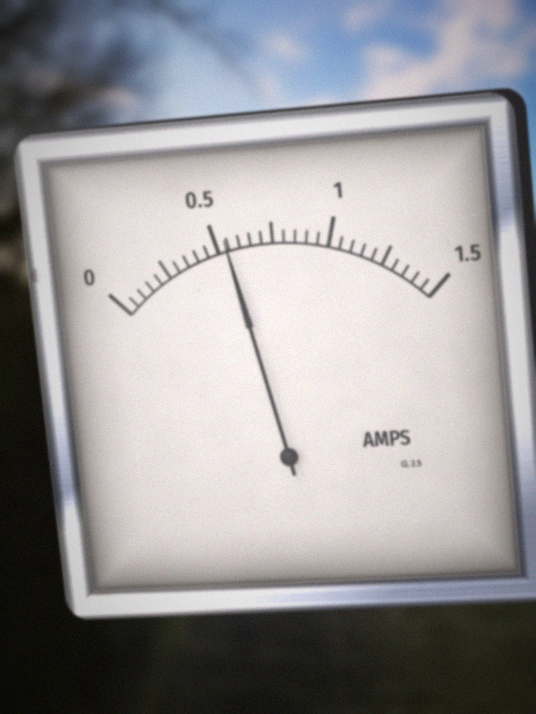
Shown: A 0.55
